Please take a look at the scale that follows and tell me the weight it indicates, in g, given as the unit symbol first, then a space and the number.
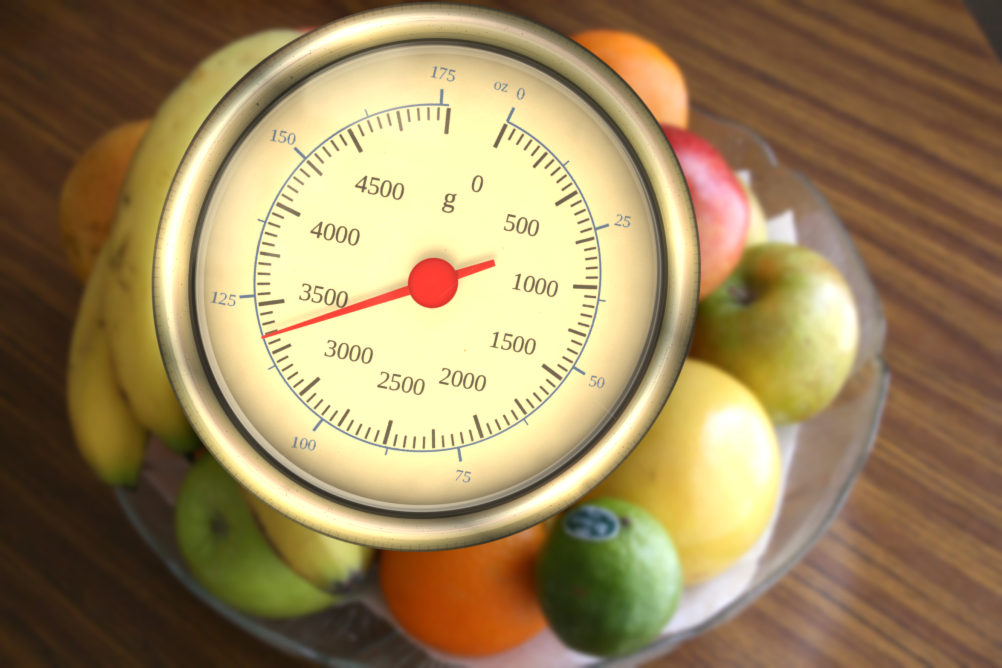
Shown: g 3350
